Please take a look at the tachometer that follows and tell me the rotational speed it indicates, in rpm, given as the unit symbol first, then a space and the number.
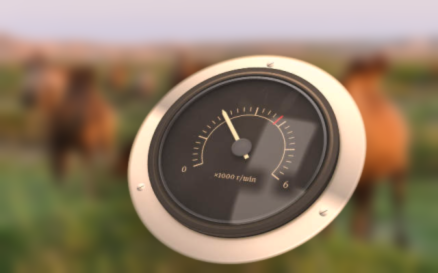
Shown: rpm 2000
